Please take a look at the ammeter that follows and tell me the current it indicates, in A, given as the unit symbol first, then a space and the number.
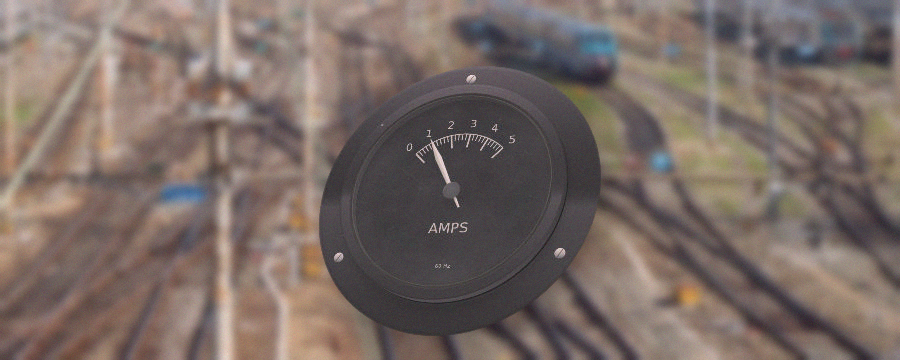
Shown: A 1
